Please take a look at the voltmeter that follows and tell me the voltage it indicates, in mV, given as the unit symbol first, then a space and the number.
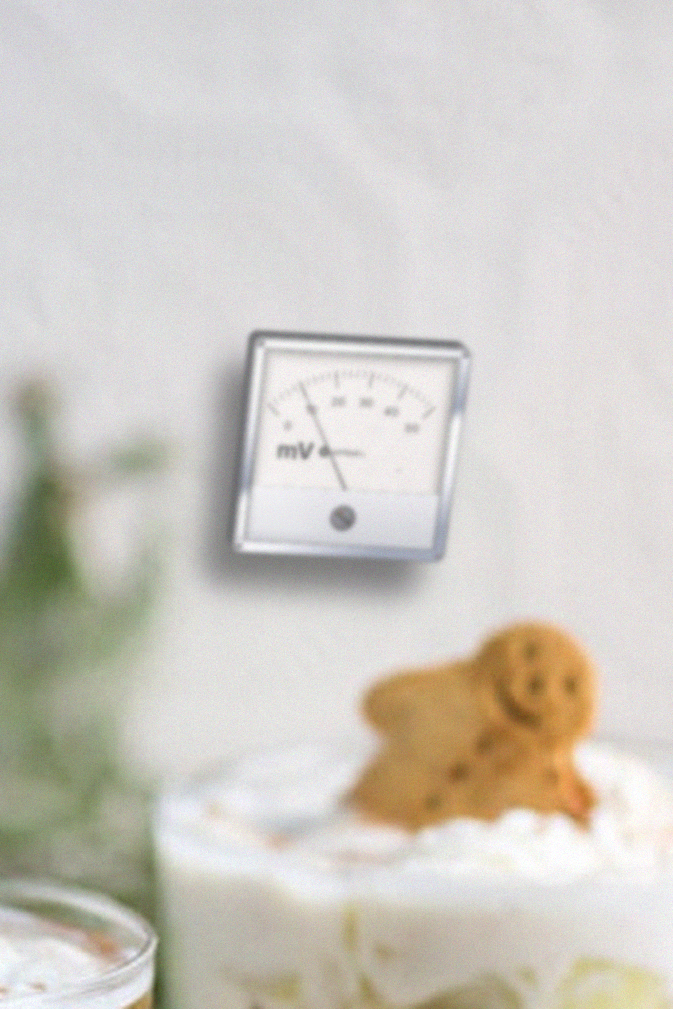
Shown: mV 10
